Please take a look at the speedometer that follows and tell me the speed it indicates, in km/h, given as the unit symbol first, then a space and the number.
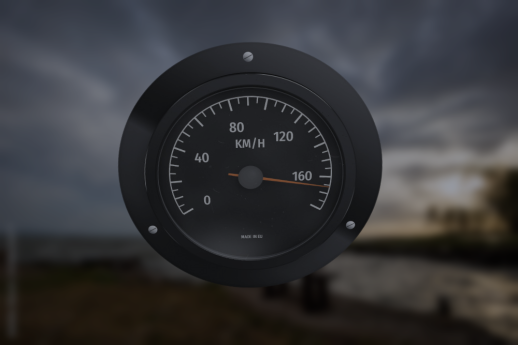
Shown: km/h 165
